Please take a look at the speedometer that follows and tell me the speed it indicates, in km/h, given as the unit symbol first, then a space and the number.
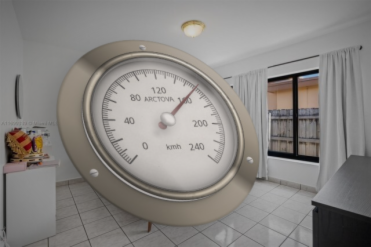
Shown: km/h 160
